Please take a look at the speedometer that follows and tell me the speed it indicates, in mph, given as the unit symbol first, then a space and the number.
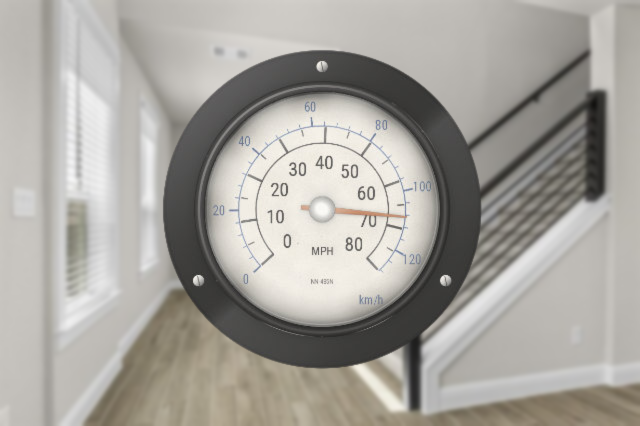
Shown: mph 67.5
